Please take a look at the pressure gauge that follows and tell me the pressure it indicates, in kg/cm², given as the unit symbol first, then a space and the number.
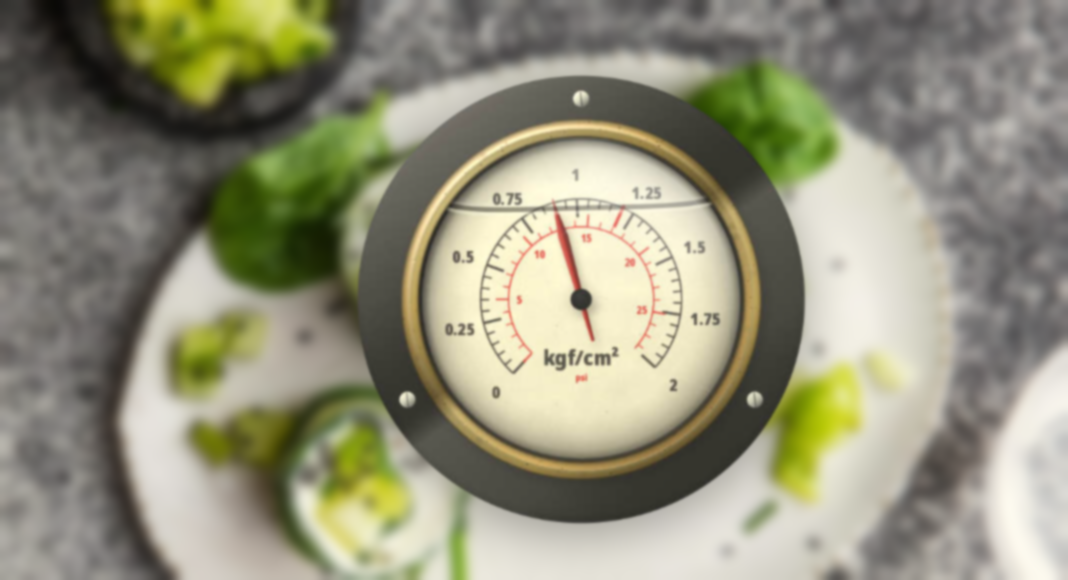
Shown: kg/cm² 0.9
